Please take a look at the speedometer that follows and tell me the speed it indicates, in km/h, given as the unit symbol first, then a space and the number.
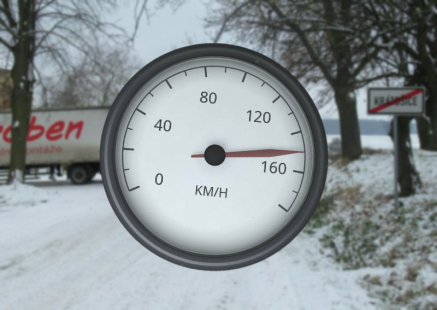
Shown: km/h 150
